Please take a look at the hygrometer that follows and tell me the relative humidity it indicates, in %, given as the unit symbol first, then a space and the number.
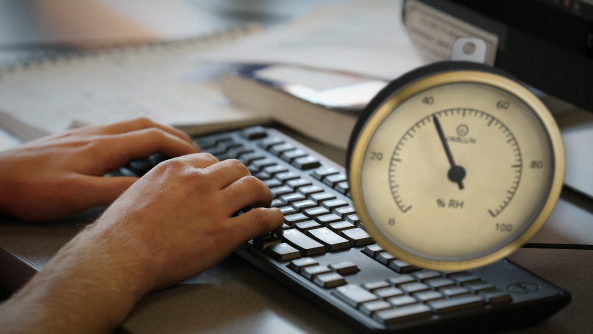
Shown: % 40
